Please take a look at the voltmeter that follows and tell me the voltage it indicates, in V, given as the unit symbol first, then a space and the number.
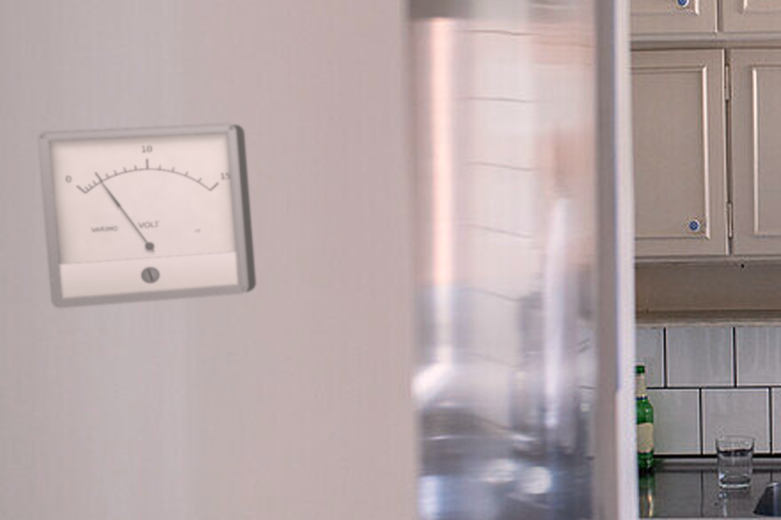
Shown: V 5
